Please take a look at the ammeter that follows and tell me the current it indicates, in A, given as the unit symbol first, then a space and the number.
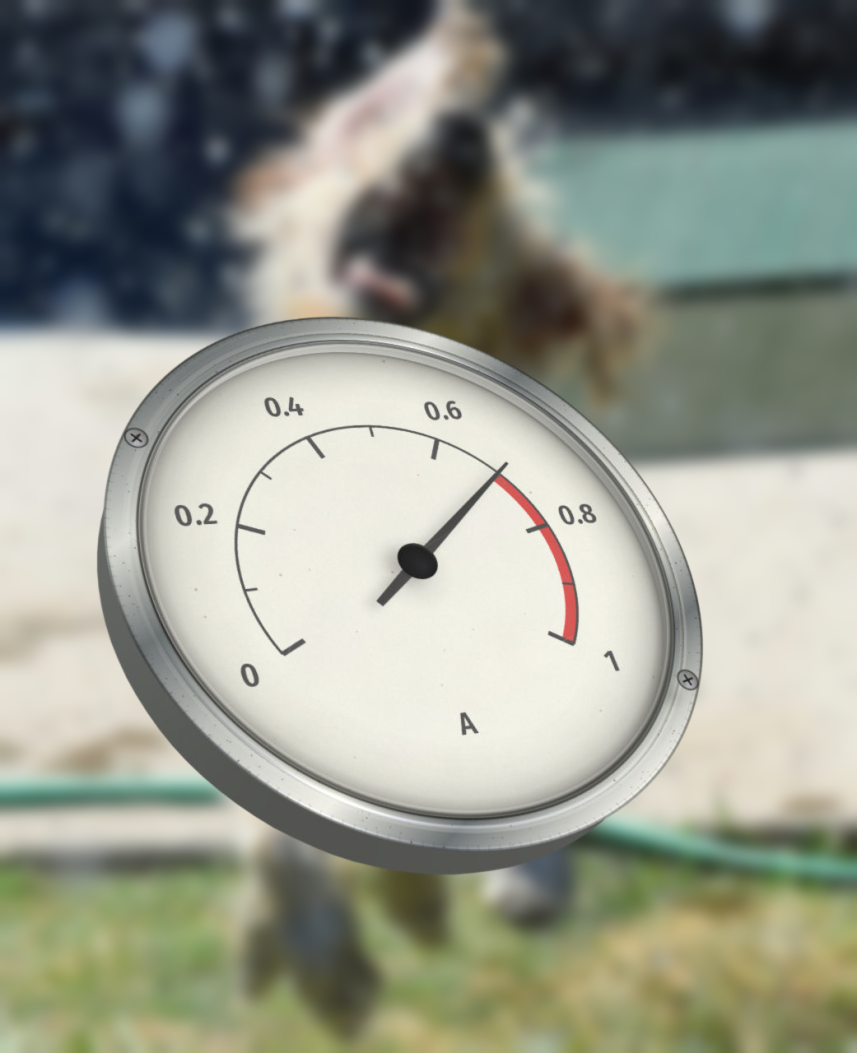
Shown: A 0.7
